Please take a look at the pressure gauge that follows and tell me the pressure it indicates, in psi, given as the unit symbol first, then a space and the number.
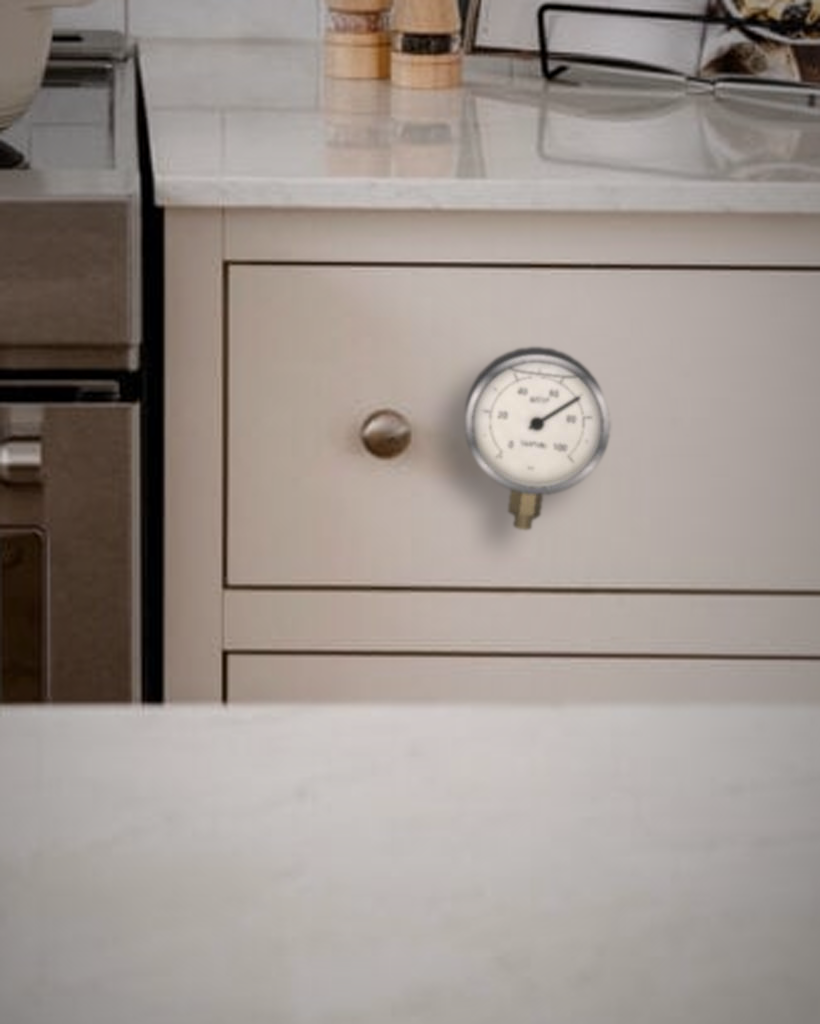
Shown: psi 70
